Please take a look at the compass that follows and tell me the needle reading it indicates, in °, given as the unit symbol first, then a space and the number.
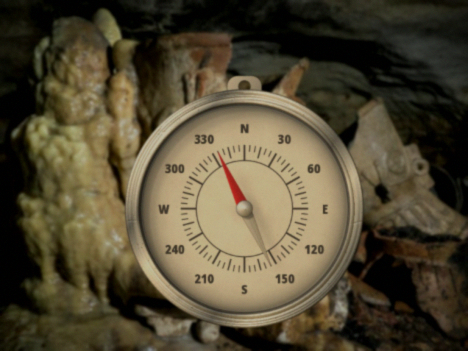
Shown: ° 335
